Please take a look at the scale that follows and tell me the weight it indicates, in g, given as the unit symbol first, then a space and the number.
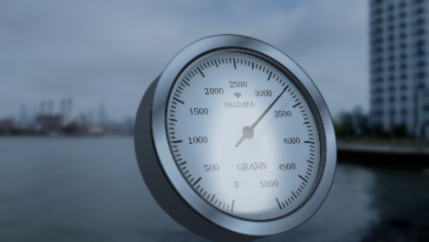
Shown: g 3250
